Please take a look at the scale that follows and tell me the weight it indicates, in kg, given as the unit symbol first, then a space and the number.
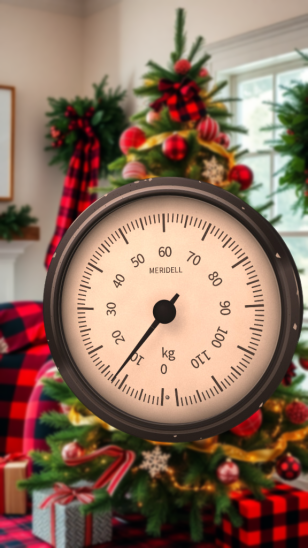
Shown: kg 12
